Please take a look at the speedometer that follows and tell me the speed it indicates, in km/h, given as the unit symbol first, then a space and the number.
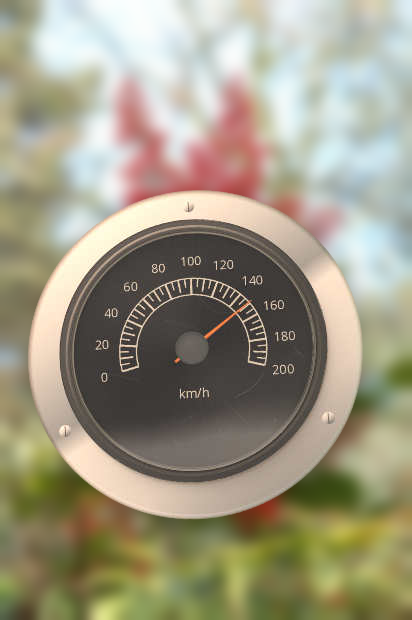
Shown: km/h 150
